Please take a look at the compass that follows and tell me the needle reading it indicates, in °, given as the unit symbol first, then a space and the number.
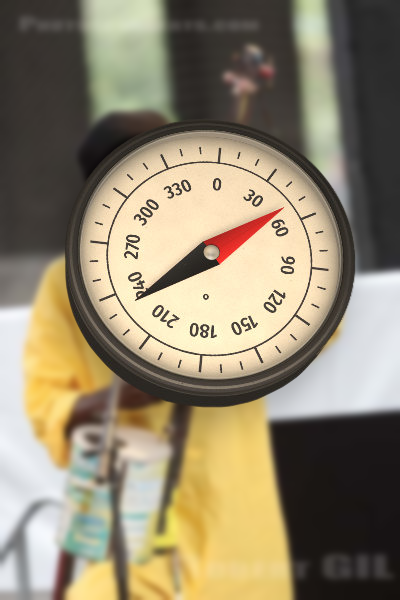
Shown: ° 50
